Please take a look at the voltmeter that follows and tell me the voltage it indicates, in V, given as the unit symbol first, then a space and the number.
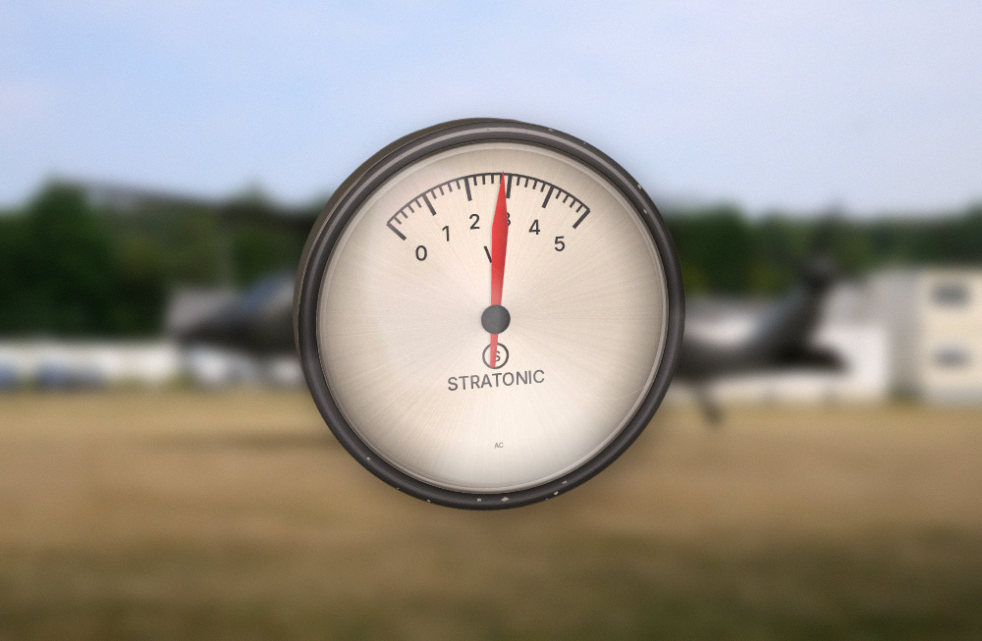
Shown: V 2.8
